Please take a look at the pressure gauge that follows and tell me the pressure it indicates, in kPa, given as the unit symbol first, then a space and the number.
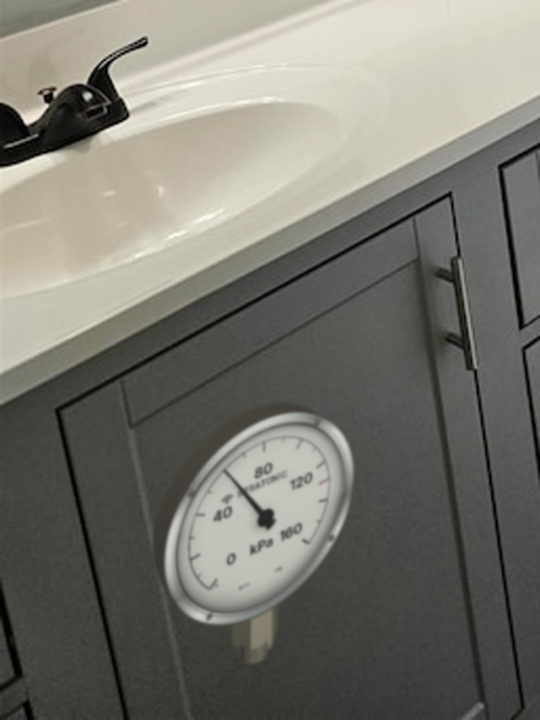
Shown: kPa 60
